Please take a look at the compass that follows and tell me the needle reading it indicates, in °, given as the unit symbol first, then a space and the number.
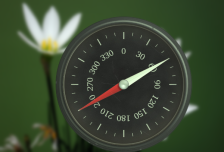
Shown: ° 240
